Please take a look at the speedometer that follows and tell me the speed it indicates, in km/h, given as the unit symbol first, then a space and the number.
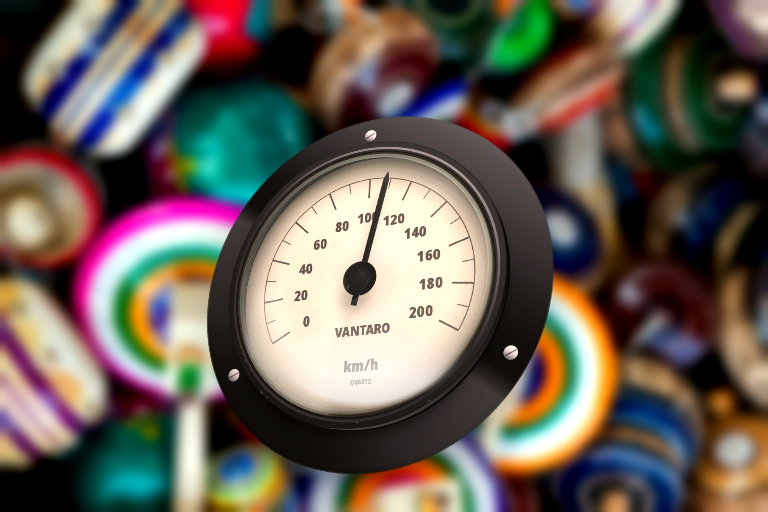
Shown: km/h 110
